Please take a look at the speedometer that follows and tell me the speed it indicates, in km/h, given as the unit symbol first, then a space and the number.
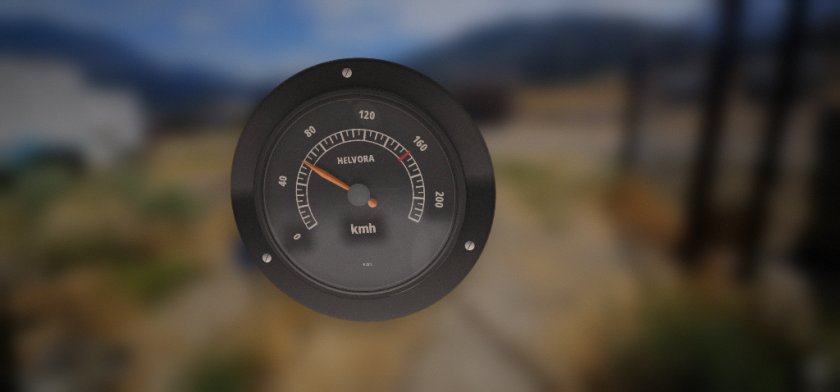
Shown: km/h 60
